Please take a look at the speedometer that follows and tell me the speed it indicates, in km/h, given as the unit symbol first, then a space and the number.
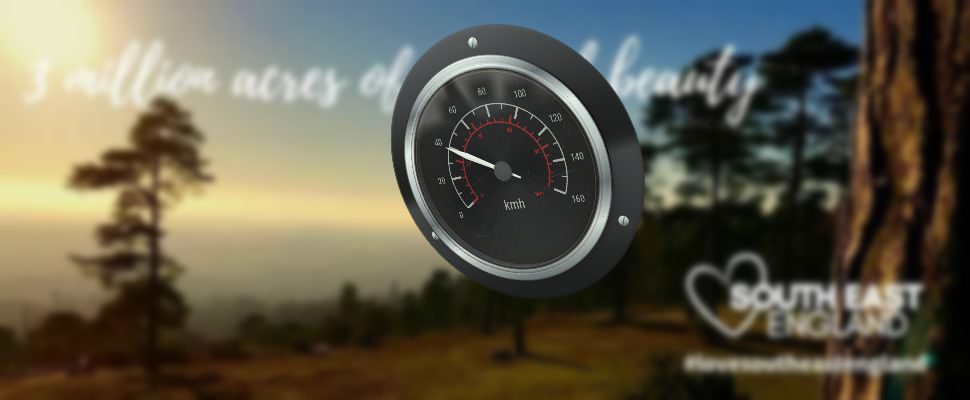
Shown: km/h 40
